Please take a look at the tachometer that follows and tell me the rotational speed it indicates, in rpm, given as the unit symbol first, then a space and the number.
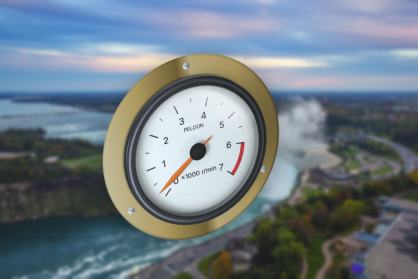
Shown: rpm 250
